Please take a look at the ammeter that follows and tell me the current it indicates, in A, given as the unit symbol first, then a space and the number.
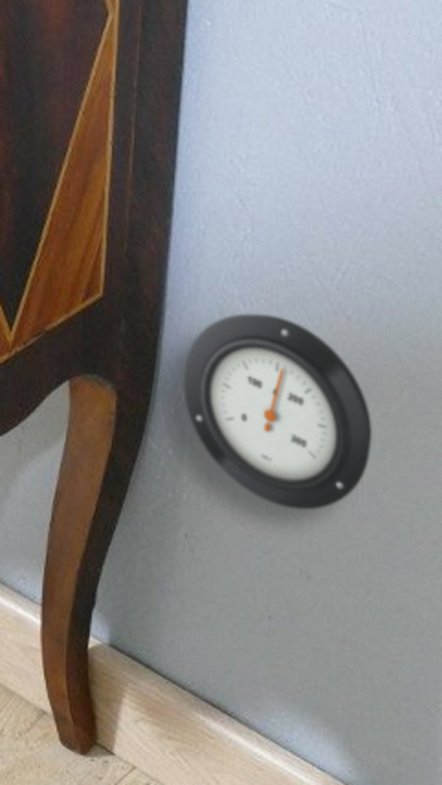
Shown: A 160
